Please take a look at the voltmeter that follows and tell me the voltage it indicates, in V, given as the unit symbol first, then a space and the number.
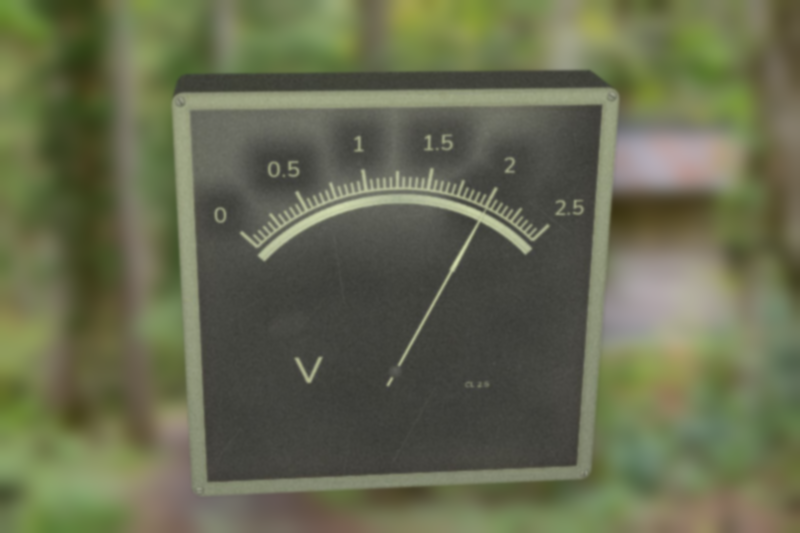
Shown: V 2
